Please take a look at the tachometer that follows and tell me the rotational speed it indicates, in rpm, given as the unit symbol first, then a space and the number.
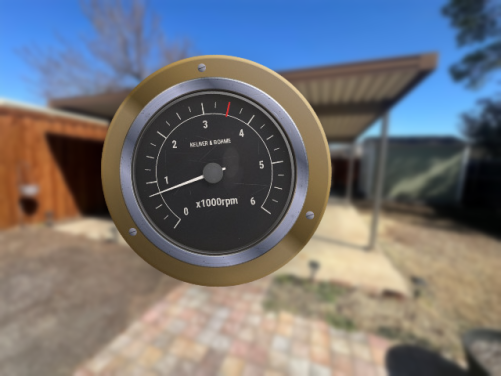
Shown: rpm 750
